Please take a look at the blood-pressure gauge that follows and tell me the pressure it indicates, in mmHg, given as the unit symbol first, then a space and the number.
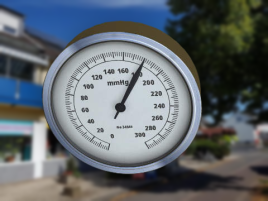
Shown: mmHg 180
